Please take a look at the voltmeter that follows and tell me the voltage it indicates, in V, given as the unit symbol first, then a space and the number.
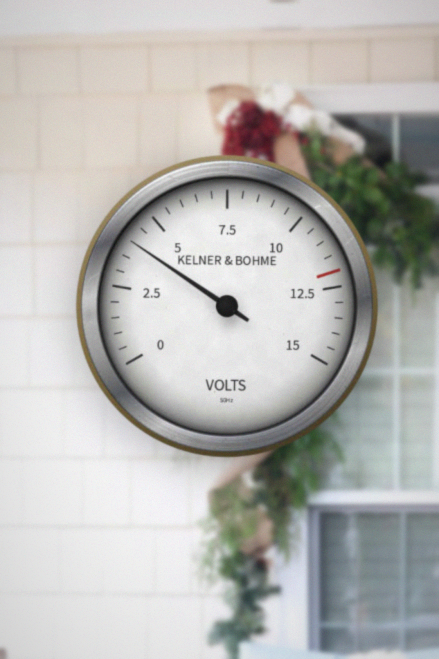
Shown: V 4
